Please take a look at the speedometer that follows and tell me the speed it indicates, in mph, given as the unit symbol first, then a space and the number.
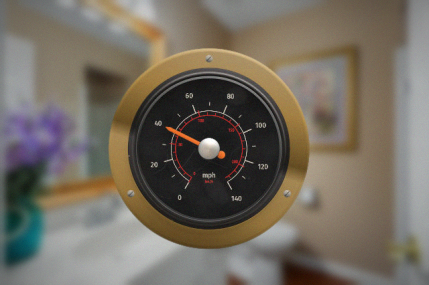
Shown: mph 40
